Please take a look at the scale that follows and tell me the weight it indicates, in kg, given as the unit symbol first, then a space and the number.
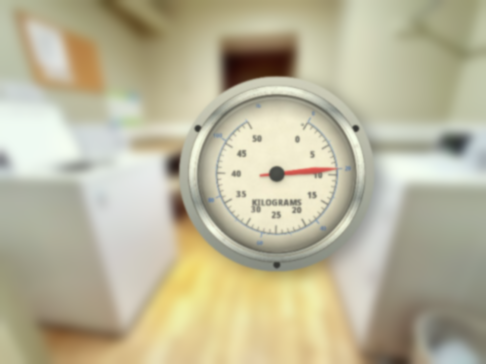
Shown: kg 9
